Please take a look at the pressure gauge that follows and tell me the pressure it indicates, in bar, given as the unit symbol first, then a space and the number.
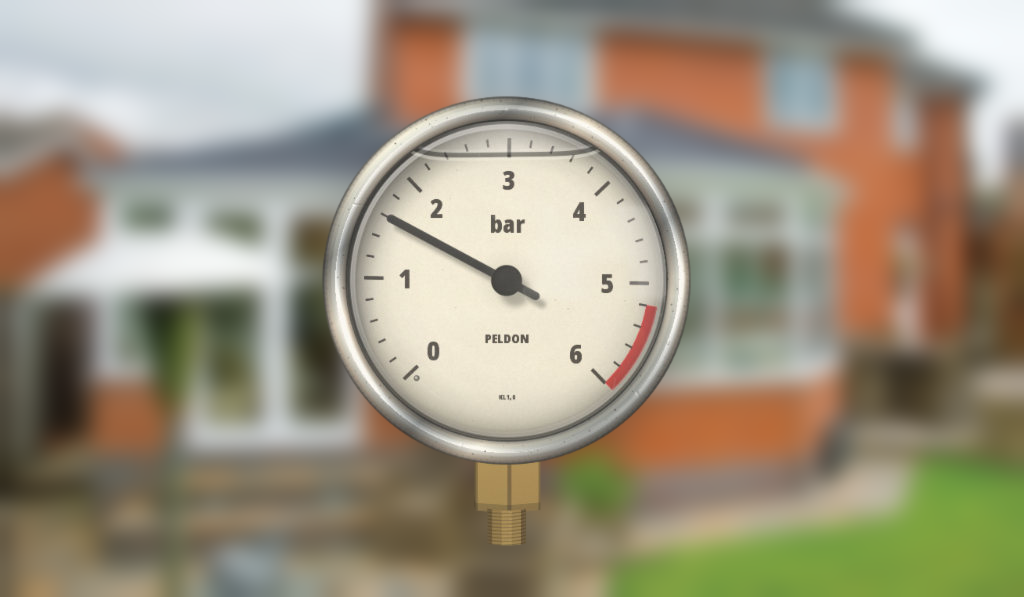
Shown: bar 1.6
